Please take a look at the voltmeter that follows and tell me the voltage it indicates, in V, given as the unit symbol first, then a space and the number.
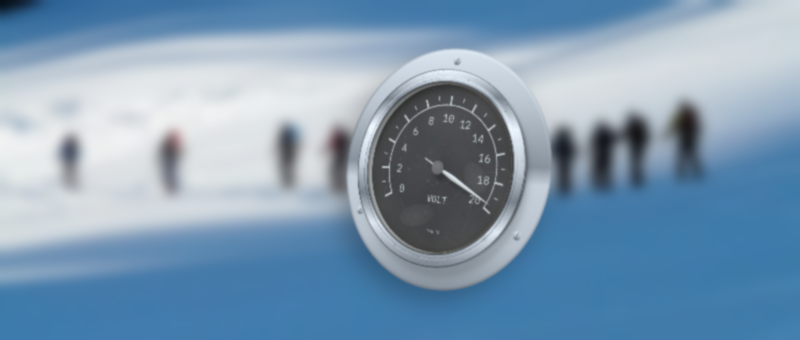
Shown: V 19.5
